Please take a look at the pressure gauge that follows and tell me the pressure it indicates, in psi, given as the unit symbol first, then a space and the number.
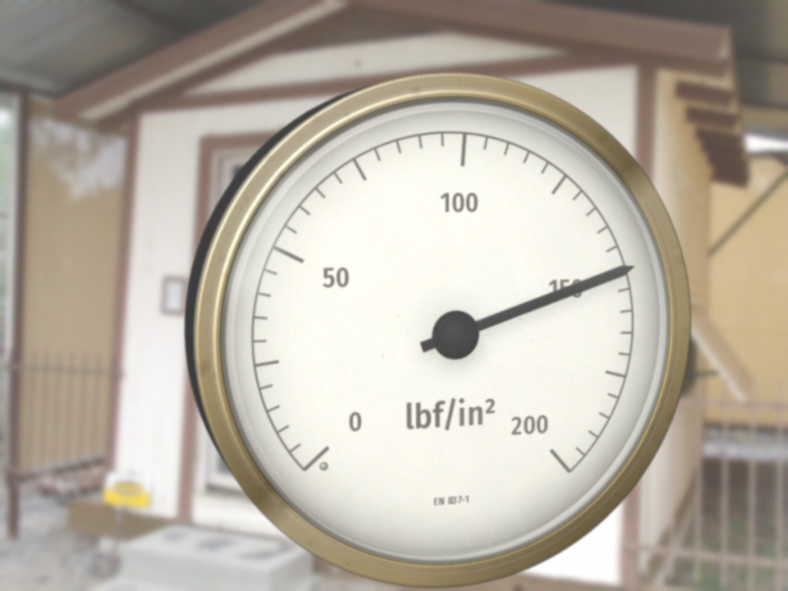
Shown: psi 150
